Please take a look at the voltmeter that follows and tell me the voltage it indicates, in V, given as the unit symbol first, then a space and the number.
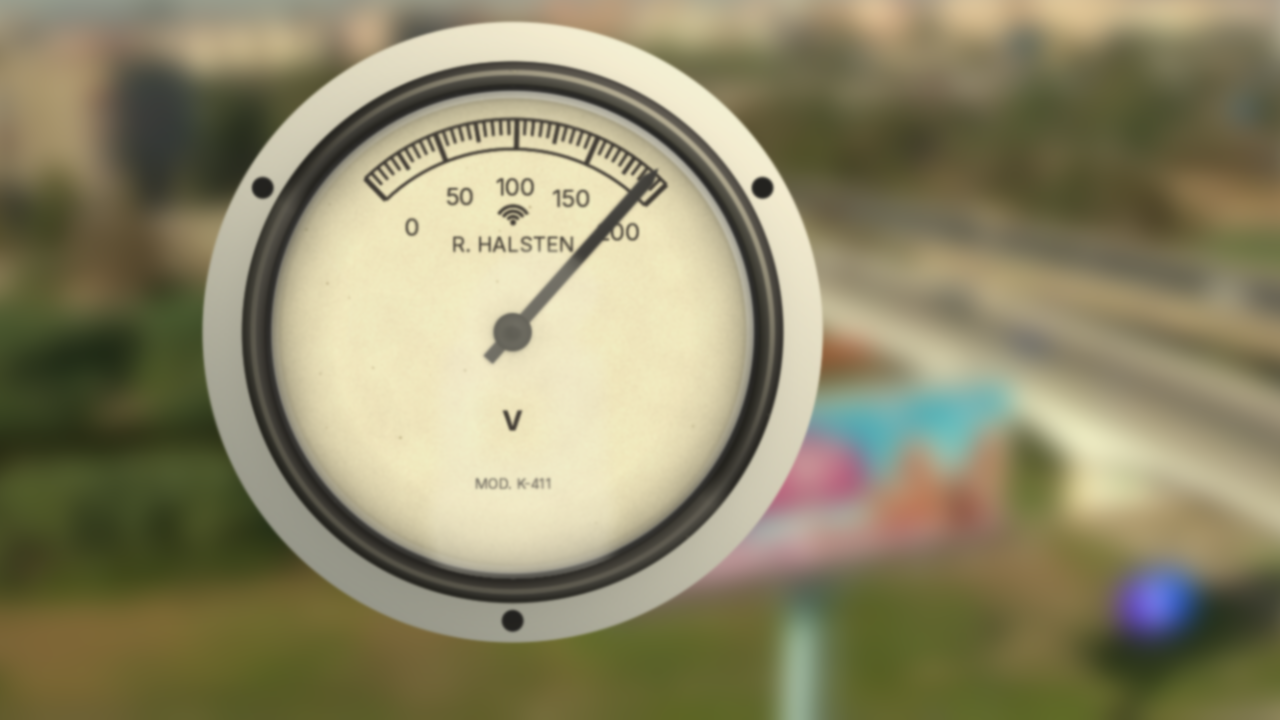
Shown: V 190
